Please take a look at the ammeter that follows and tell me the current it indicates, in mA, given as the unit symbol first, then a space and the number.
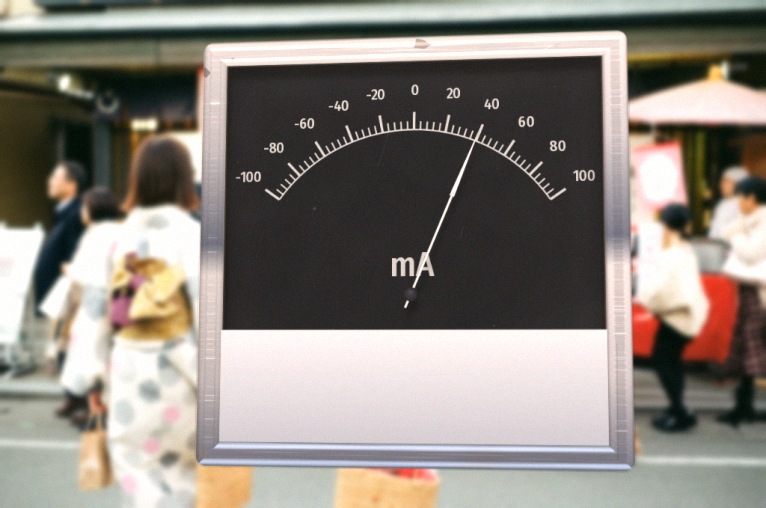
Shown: mA 40
